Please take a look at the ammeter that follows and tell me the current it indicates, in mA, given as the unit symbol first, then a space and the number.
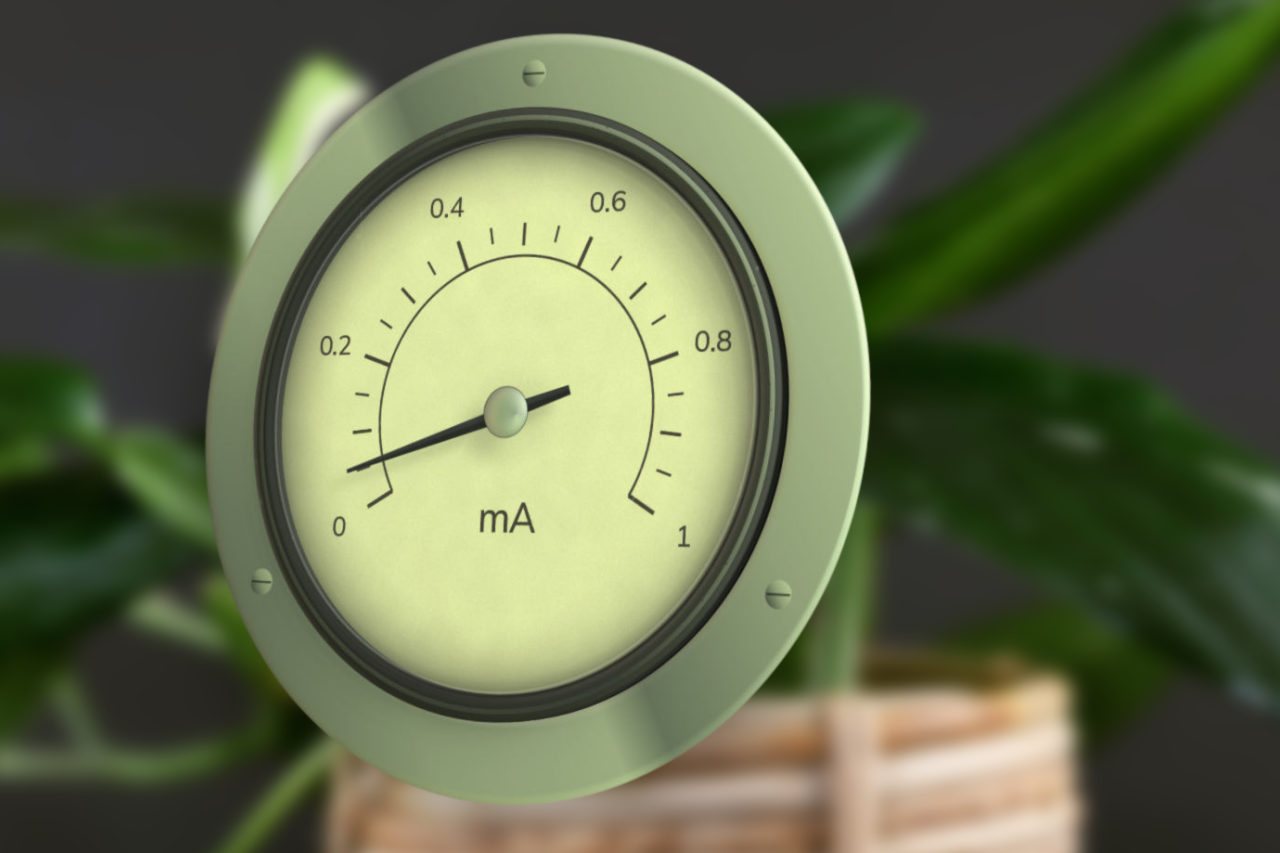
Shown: mA 0.05
